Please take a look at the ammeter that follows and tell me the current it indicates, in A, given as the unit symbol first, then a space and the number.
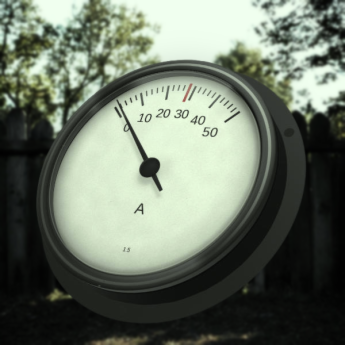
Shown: A 2
